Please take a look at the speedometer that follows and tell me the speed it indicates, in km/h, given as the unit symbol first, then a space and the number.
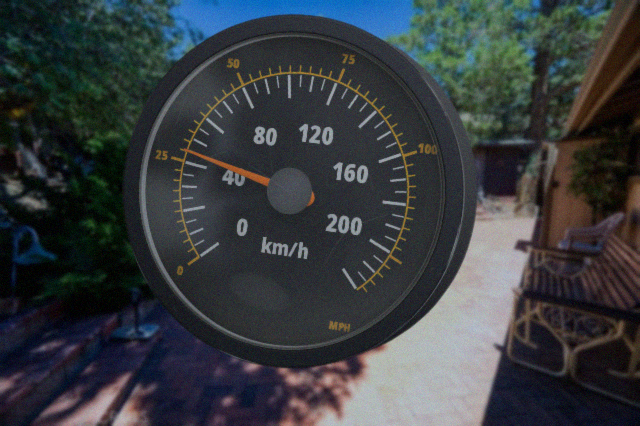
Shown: km/h 45
